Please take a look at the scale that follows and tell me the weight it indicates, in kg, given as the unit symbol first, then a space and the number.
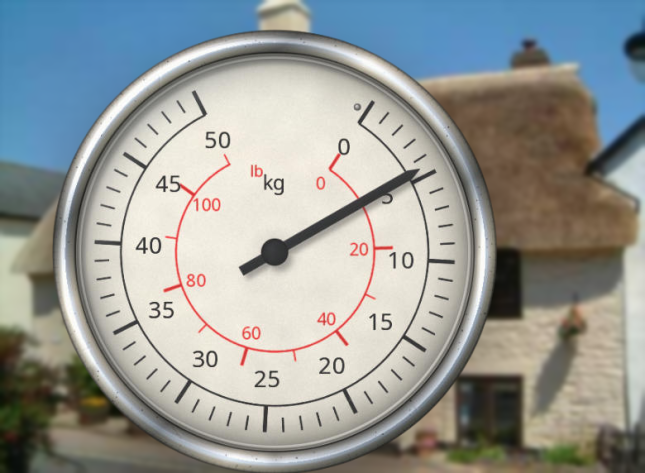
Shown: kg 4.5
